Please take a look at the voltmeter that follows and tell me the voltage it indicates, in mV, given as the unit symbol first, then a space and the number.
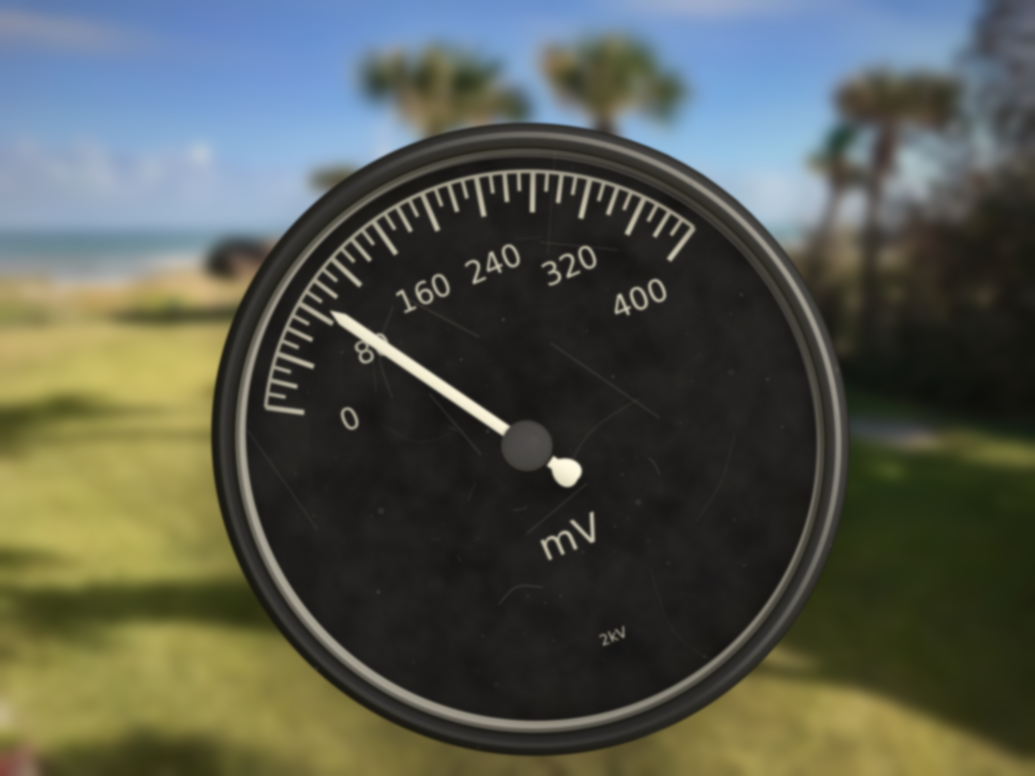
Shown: mV 90
